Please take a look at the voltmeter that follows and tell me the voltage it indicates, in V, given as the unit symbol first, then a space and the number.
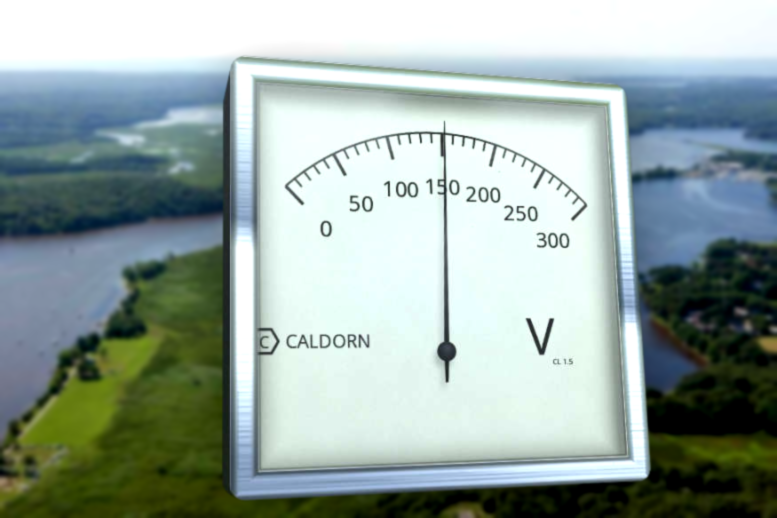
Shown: V 150
